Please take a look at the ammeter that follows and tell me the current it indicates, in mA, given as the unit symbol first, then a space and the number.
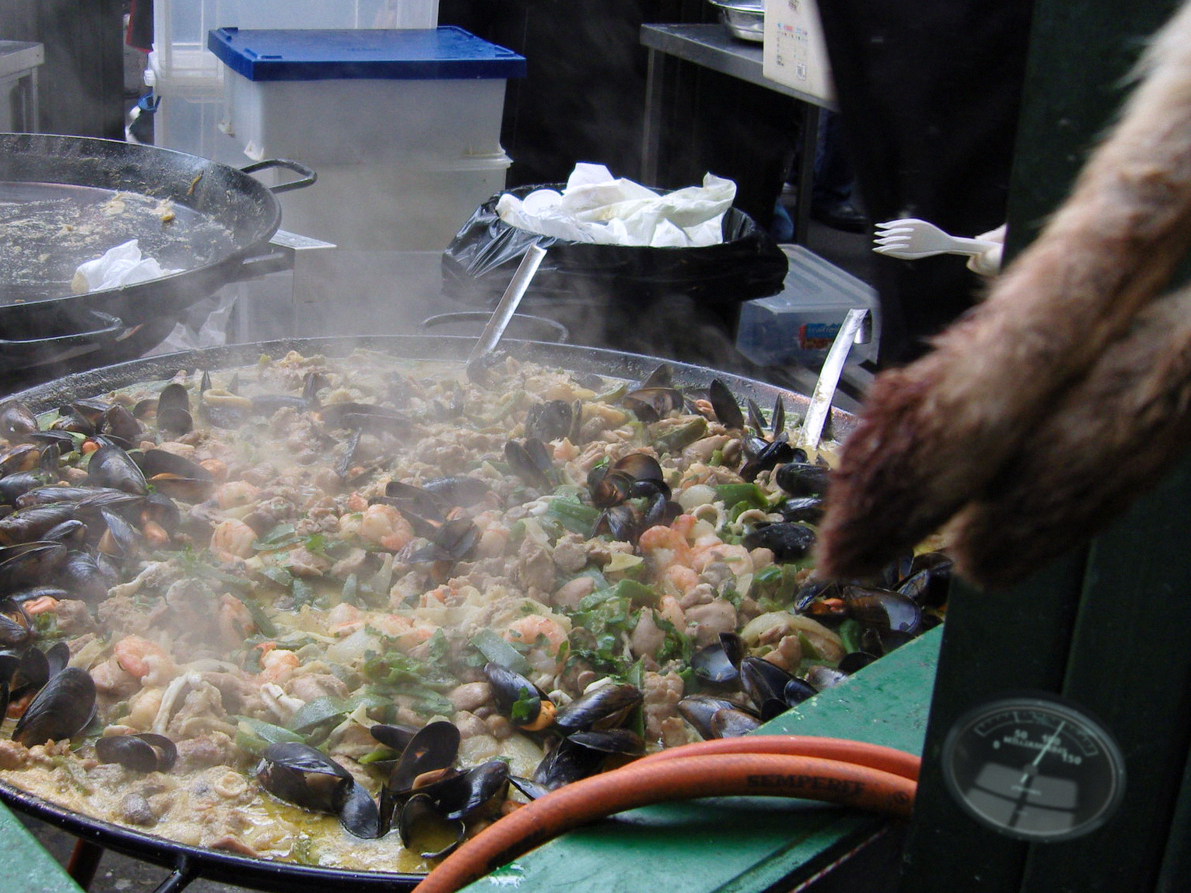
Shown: mA 100
